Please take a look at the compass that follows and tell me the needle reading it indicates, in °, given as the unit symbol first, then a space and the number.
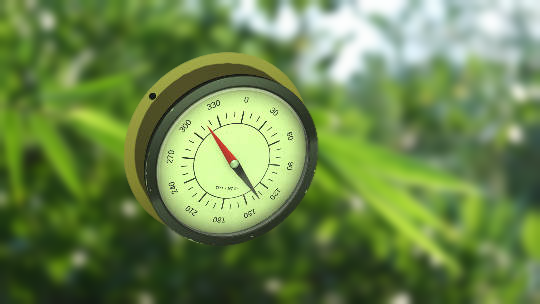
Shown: ° 315
